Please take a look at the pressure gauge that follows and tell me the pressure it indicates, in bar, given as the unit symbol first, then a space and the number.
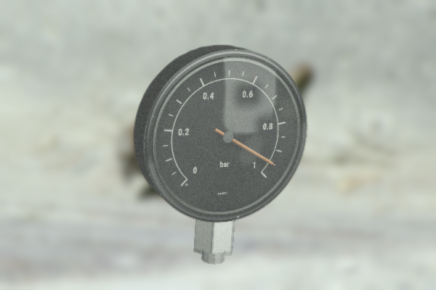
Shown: bar 0.95
